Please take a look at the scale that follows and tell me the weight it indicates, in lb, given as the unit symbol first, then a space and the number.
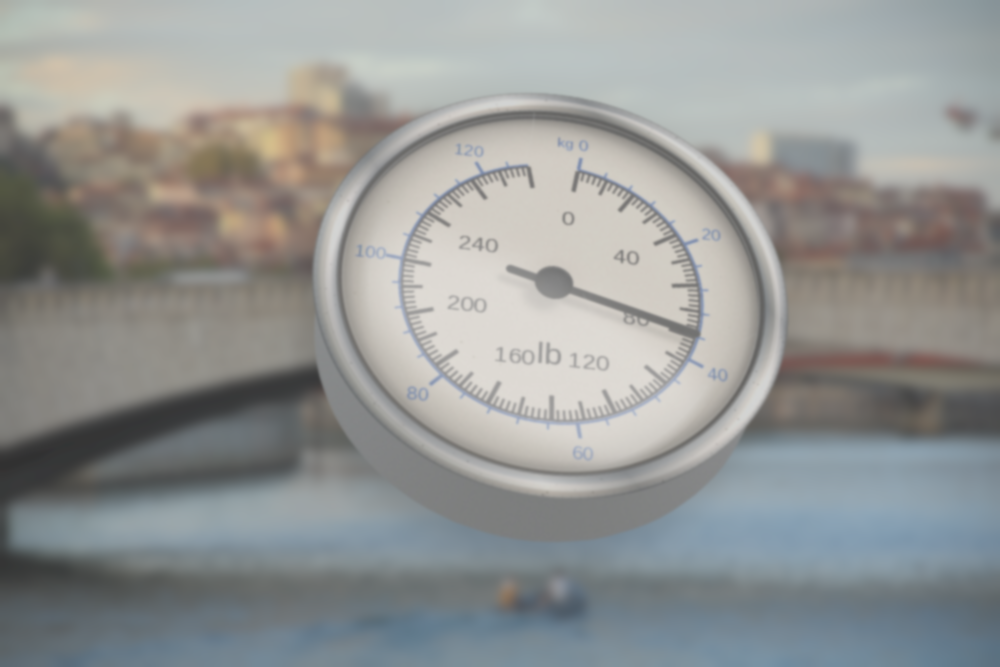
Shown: lb 80
